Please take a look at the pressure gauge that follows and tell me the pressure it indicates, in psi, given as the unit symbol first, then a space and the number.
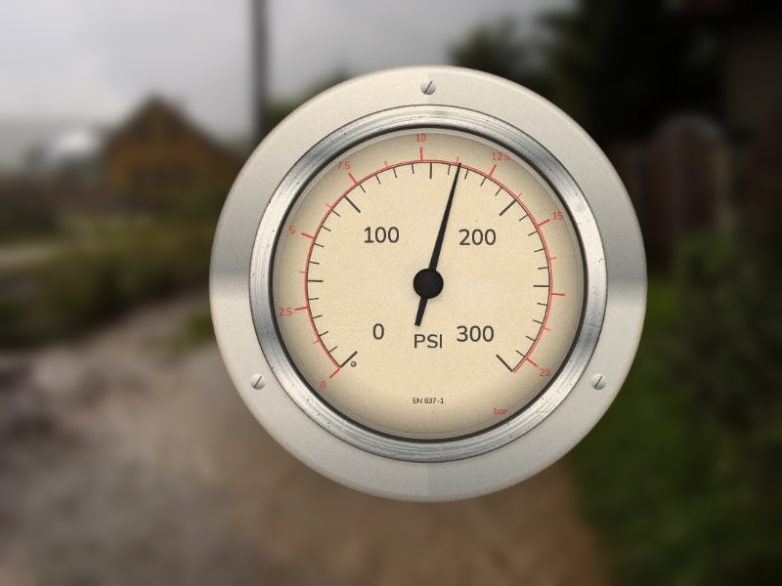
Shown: psi 165
